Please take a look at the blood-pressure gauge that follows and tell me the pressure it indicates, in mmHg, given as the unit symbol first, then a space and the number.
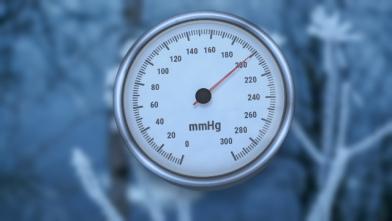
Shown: mmHg 200
